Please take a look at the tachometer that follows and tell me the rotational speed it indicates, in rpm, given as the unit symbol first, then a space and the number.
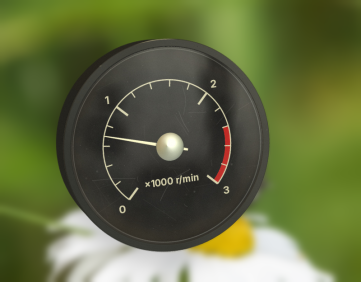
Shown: rpm 700
